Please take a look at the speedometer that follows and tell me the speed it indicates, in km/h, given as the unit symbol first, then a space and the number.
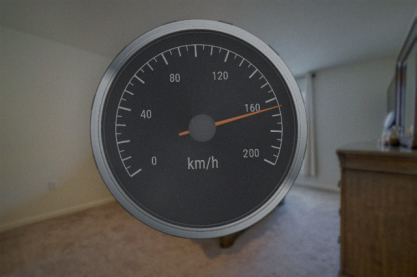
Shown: km/h 165
